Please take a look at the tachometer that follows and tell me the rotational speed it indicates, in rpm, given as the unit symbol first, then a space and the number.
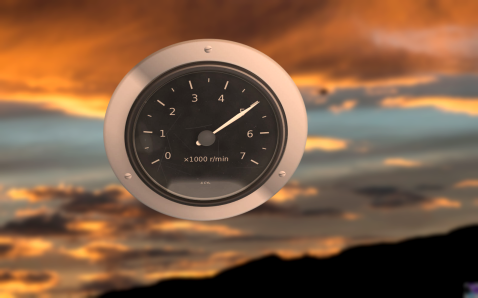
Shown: rpm 5000
